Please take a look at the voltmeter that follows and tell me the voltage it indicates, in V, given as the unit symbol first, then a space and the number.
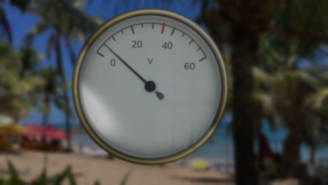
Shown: V 5
